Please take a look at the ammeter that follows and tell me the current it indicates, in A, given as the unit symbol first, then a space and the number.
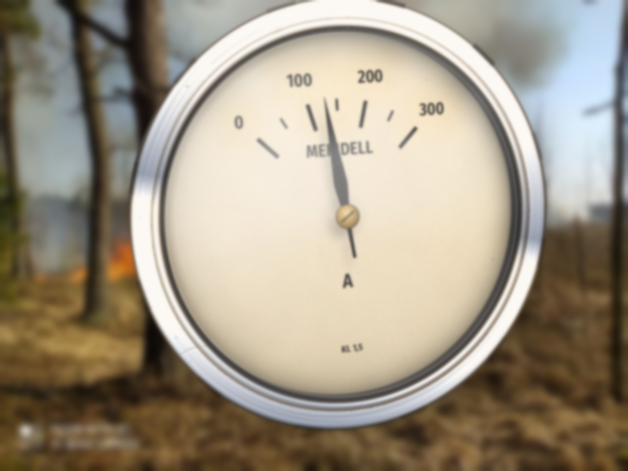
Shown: A 125
